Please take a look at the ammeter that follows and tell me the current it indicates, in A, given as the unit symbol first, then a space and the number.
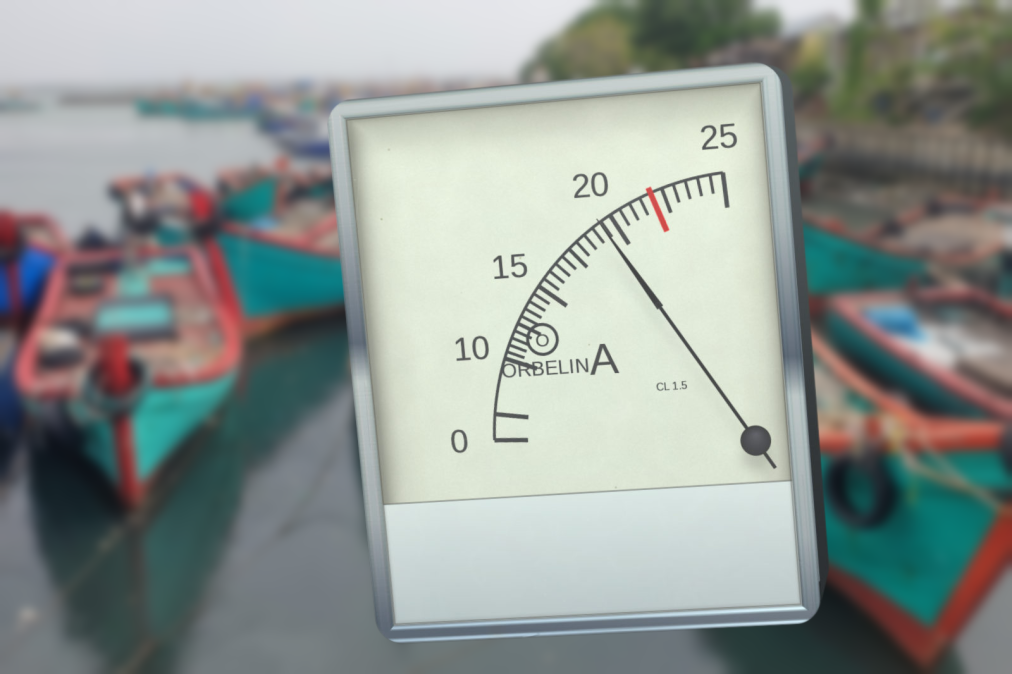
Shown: A 19.5
